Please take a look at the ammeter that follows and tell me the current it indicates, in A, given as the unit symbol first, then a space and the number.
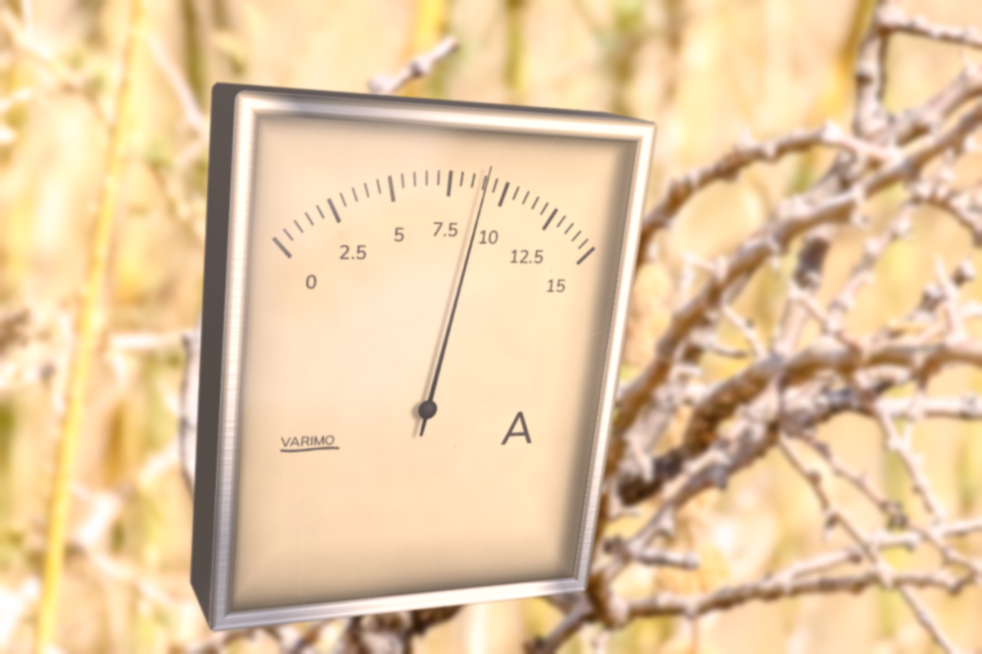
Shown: A 9
